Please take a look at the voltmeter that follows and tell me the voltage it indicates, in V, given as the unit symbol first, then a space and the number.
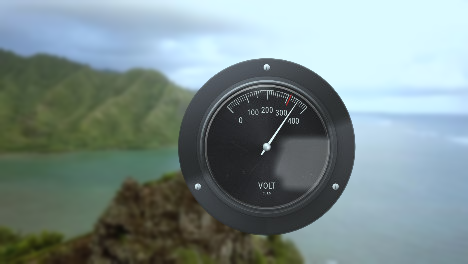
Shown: V 350
